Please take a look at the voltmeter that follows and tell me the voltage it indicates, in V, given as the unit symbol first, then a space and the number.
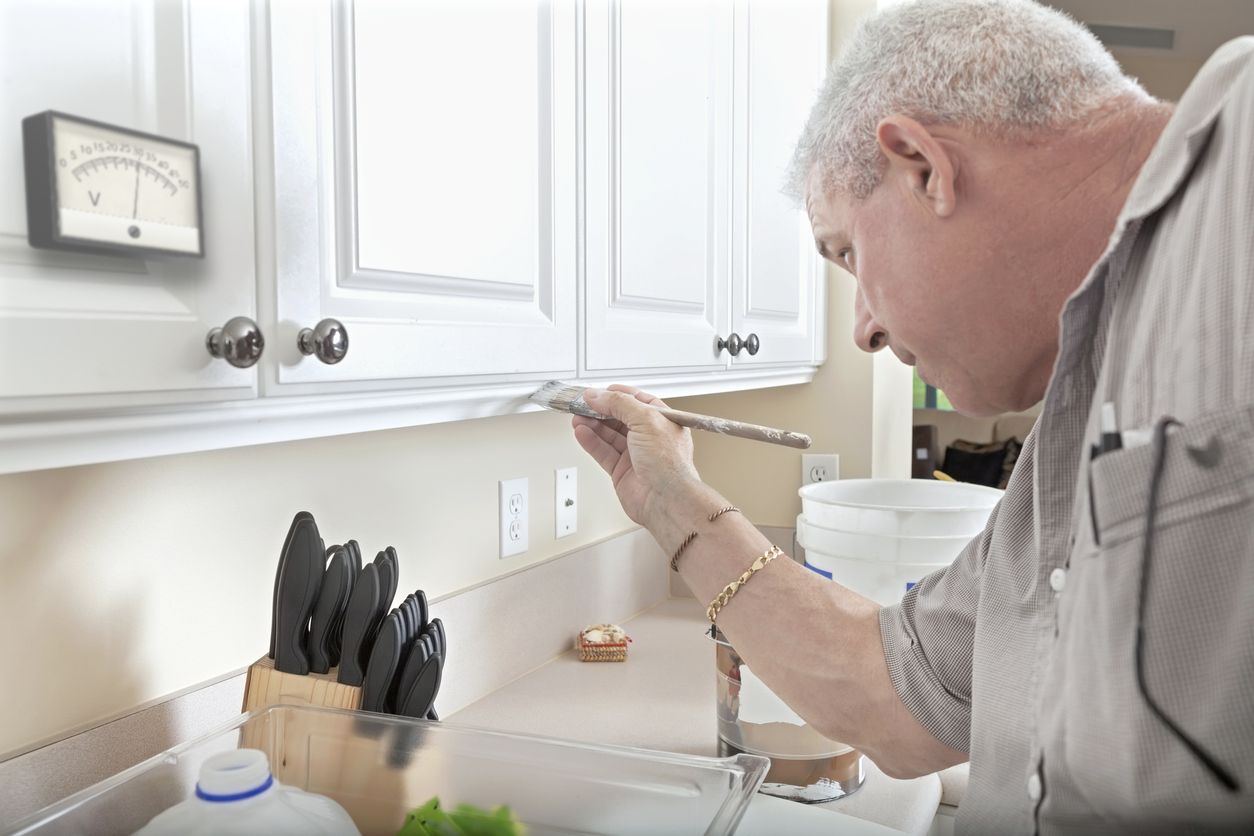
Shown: V 30
